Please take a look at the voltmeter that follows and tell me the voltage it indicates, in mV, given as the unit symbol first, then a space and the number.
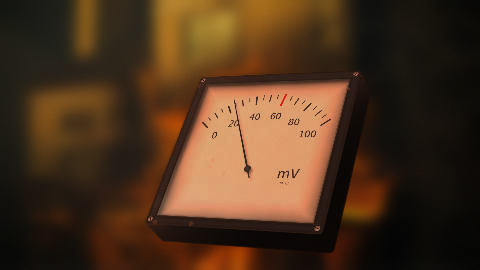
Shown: mV 25
